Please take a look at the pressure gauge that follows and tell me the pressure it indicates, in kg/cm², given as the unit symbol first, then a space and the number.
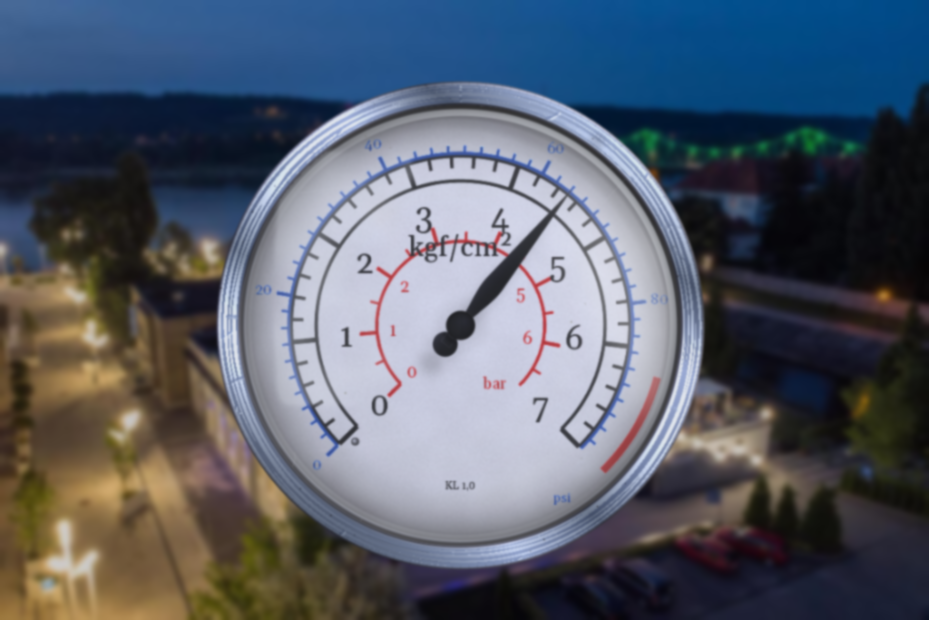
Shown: kg/cm² 4.5
